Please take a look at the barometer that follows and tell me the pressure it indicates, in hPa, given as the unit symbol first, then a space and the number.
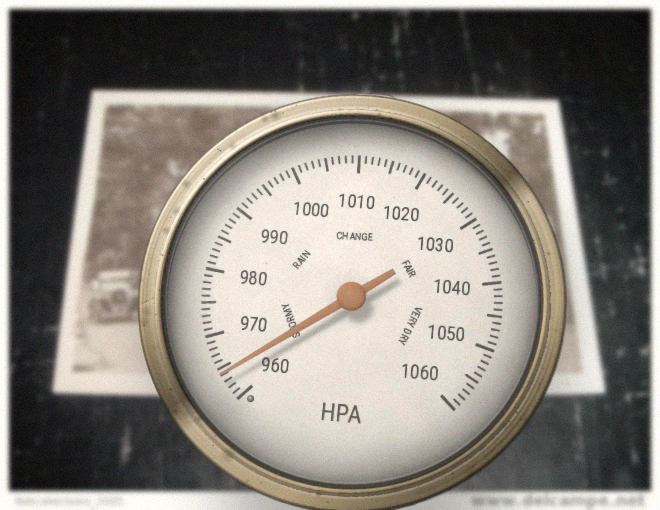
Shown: hPa 964
